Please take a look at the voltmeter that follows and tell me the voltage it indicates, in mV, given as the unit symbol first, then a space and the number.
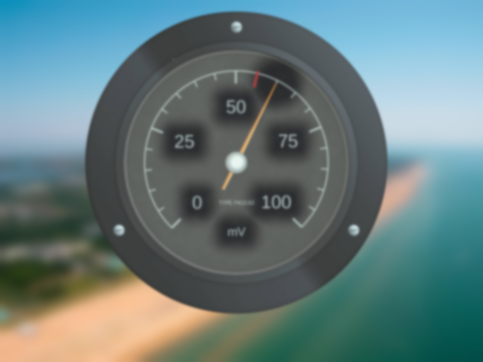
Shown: mV 60
